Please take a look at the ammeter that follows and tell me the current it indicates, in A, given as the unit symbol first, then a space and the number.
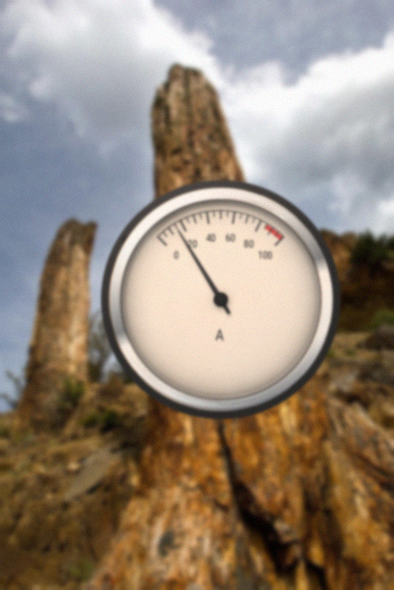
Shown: A 15
